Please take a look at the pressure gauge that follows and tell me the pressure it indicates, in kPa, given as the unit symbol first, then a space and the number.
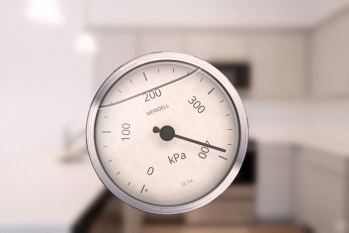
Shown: kPa 390
